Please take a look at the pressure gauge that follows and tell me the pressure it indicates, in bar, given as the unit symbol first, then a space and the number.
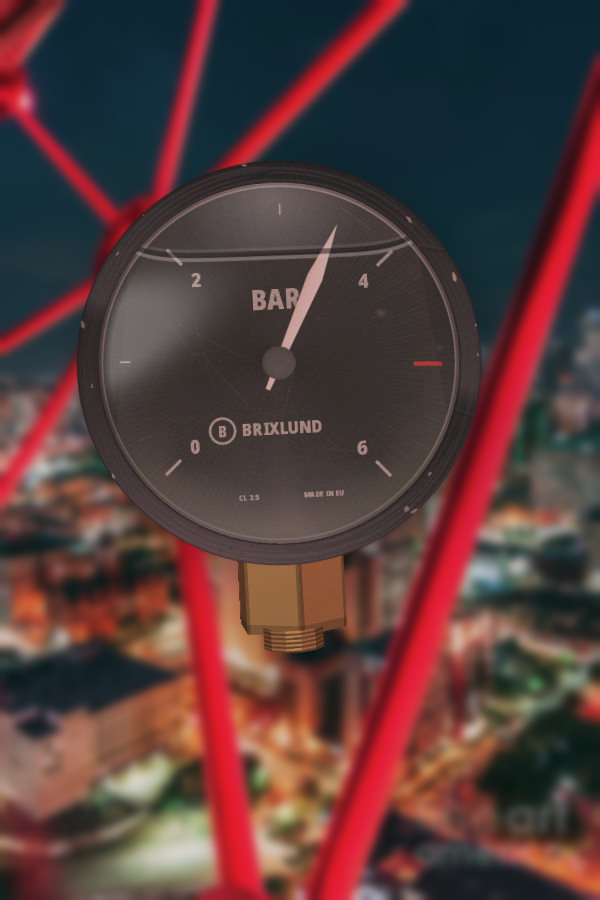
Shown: bar 3.5
